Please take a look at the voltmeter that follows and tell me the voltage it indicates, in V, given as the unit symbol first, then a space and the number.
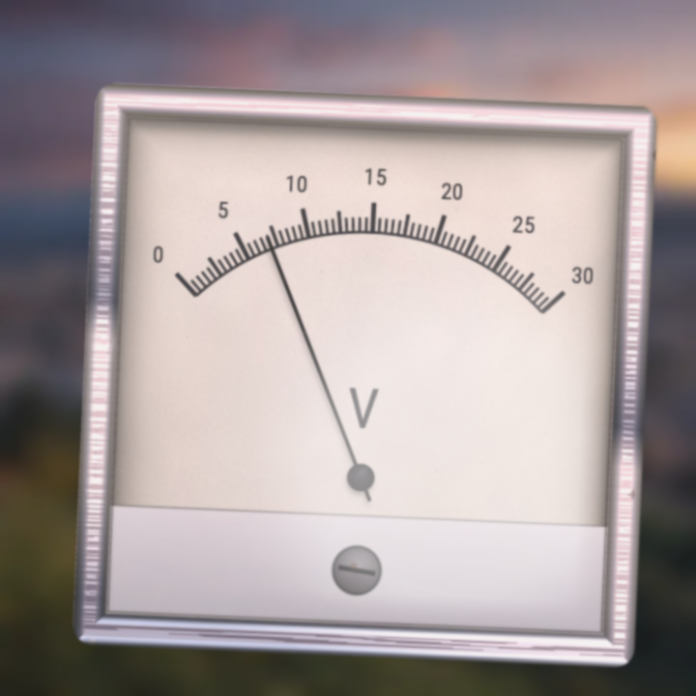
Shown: V 7
